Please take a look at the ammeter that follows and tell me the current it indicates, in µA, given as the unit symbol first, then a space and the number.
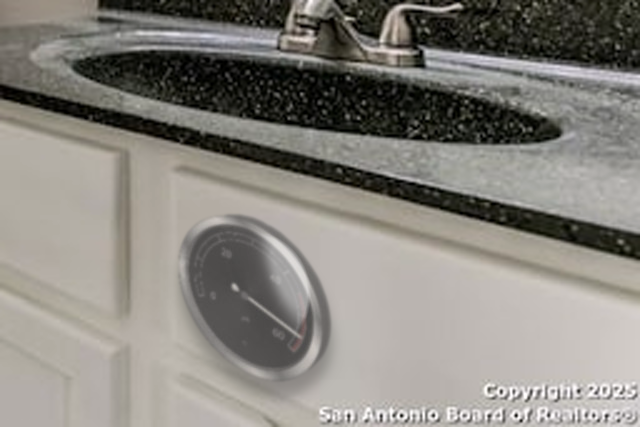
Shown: µA 55
